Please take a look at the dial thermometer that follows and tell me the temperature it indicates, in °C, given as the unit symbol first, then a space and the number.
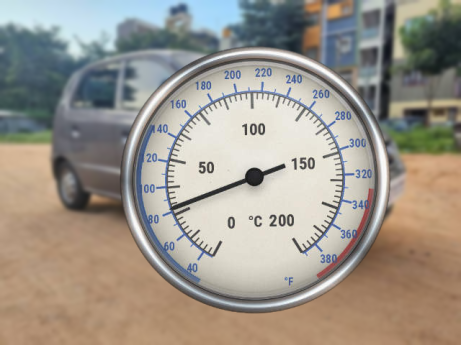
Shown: °C 27.5
